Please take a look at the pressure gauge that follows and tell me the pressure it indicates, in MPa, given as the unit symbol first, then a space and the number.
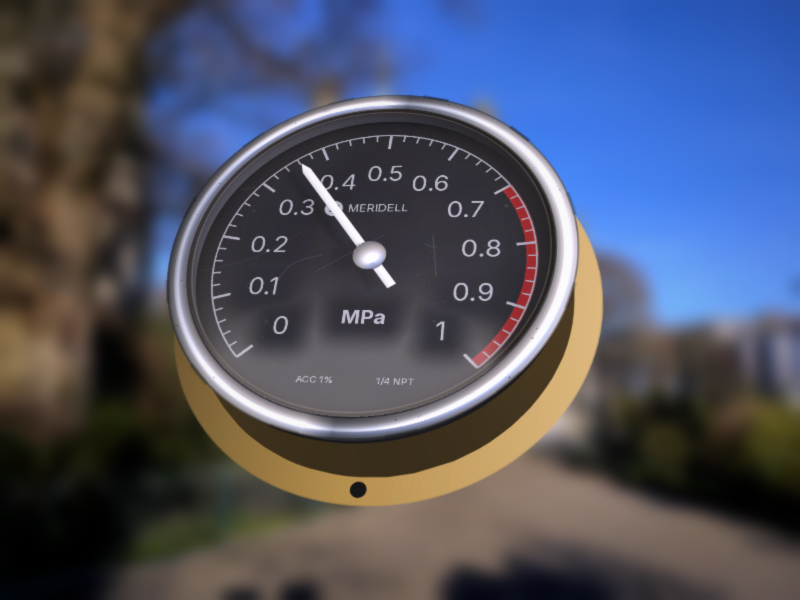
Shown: MPa 0.36
